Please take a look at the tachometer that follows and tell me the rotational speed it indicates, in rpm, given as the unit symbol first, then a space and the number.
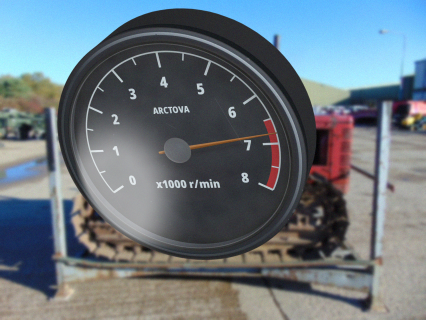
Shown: rpm 6750
